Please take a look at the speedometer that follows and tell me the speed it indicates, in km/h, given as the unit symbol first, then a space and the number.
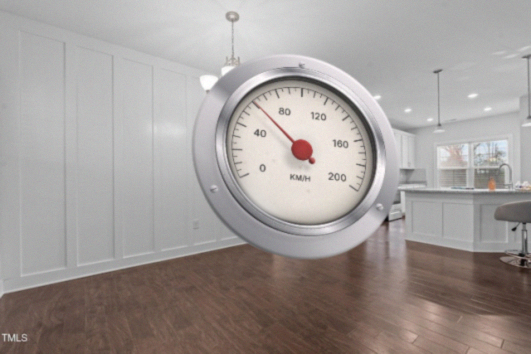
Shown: km/h 60
